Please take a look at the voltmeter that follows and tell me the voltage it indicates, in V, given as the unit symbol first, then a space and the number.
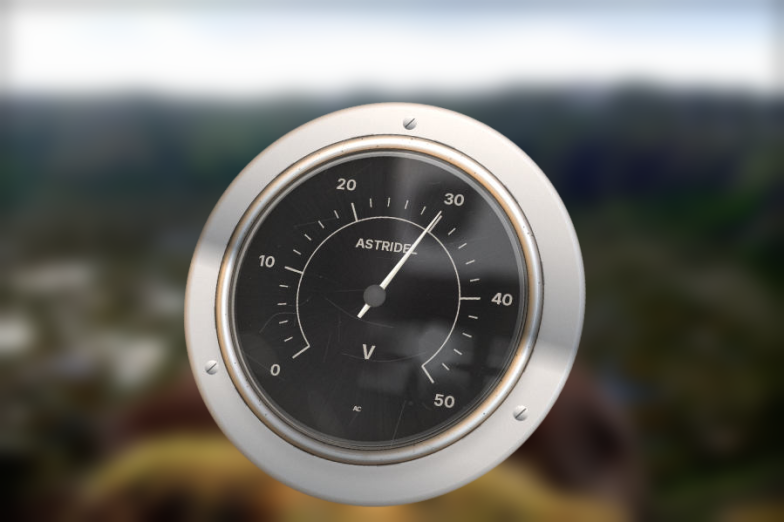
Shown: V 30
